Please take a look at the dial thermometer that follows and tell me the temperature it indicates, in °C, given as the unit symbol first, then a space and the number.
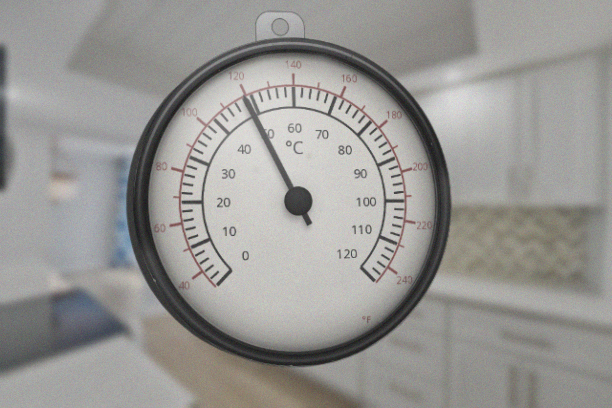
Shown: °C 48
